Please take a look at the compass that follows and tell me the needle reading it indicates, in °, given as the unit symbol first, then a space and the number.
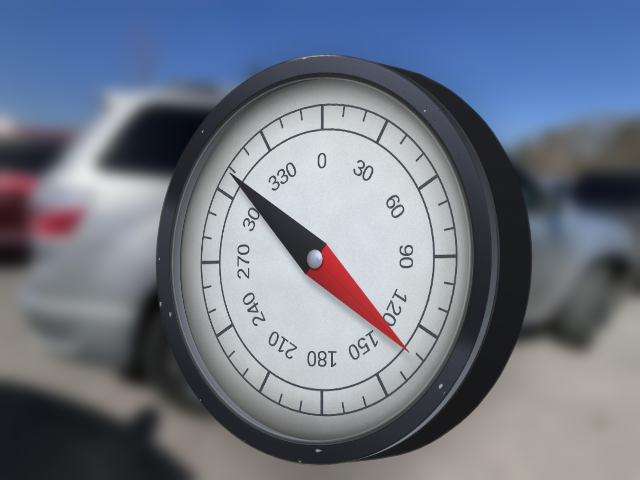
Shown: ° 130
